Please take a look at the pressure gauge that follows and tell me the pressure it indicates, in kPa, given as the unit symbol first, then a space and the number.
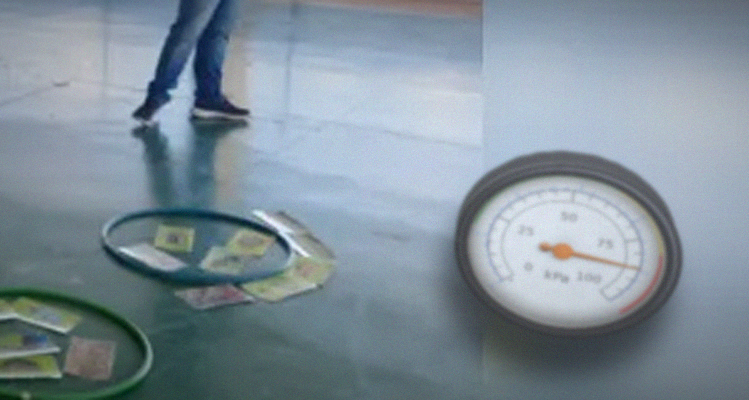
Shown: kPa 85
